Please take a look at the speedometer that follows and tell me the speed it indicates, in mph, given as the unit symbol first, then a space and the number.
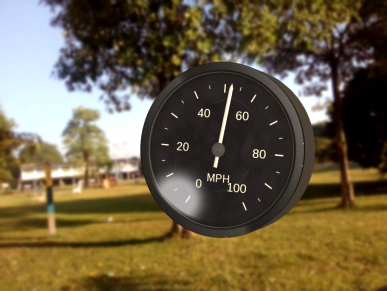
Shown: mph 52.5
